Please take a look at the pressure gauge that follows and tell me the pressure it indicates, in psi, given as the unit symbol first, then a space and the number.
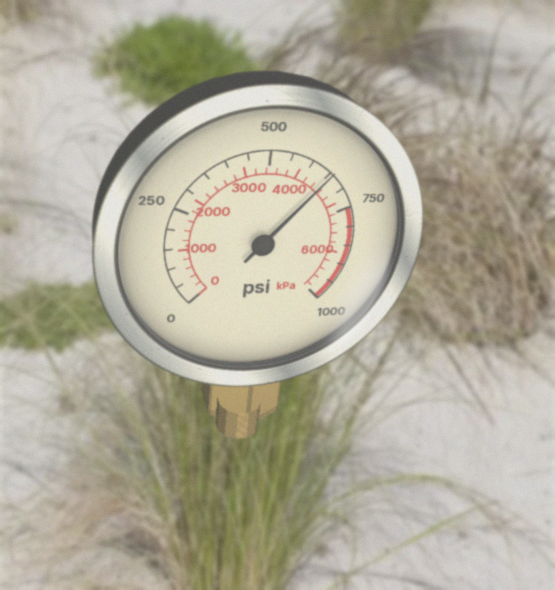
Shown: psi 650
